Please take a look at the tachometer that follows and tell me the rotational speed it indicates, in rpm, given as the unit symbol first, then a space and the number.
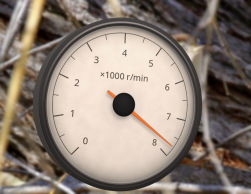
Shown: rpm 7750
